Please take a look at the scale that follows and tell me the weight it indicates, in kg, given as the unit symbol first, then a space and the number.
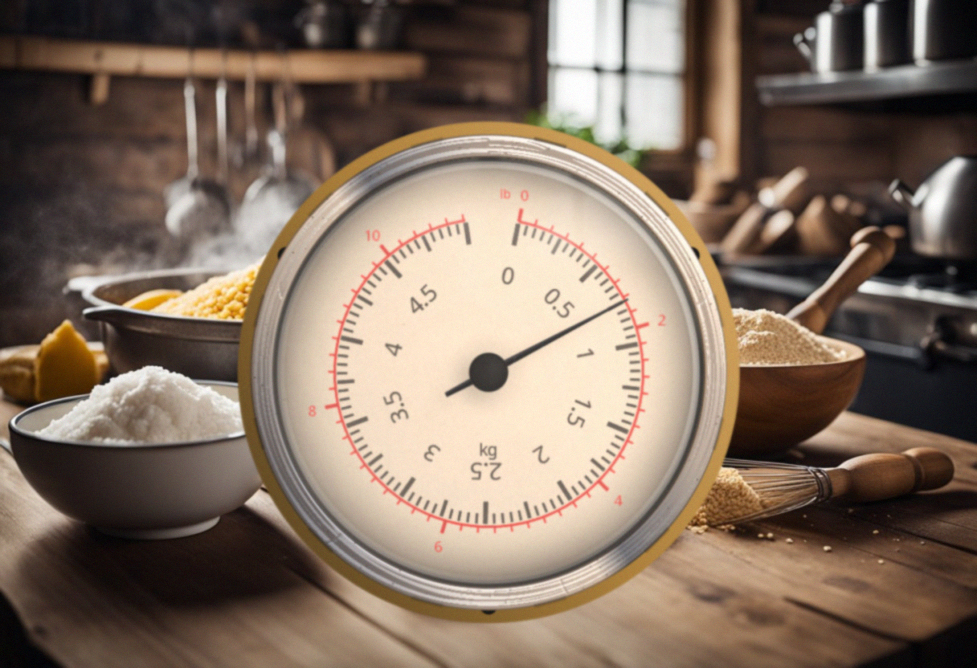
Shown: kg 0.75
